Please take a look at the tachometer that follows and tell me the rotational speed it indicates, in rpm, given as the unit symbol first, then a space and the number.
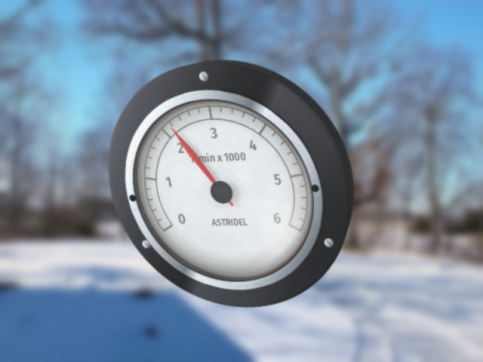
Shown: rpm 2200
